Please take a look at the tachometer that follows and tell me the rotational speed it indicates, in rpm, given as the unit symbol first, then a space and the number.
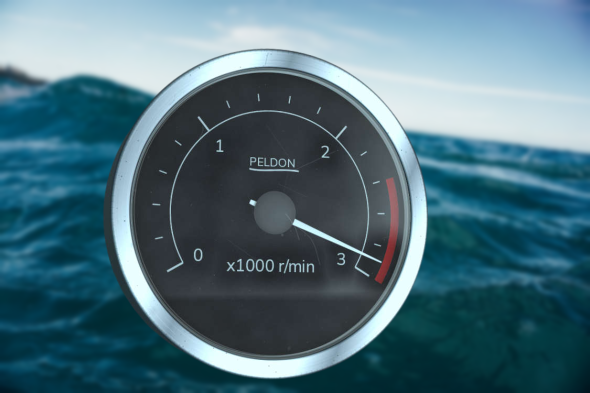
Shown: rpm 2900
